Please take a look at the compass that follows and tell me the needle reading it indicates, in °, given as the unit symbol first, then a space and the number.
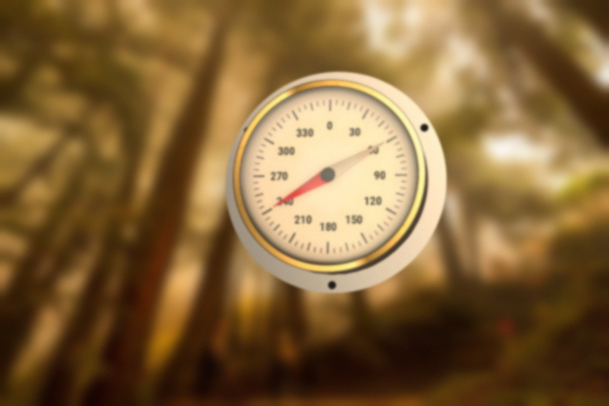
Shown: ° 240
